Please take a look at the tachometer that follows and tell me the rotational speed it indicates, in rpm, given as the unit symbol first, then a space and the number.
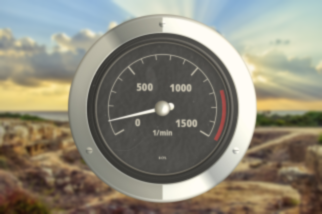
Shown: rpm 100
